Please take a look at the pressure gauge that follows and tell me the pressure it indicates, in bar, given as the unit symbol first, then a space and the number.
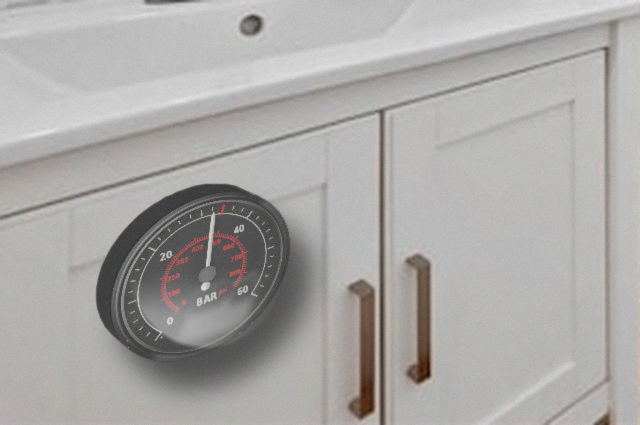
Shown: bar 32
